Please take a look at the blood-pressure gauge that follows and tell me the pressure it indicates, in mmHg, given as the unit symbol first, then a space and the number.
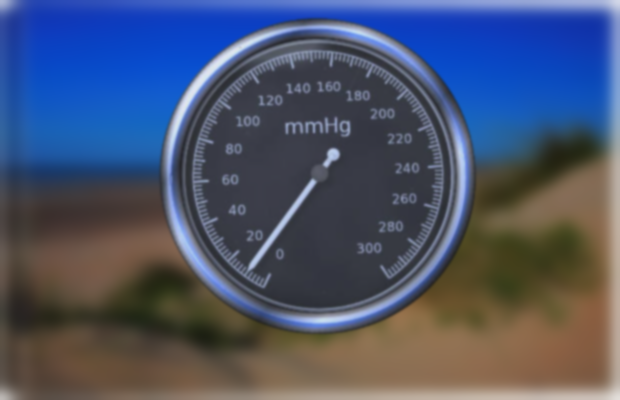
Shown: mmHg 10
